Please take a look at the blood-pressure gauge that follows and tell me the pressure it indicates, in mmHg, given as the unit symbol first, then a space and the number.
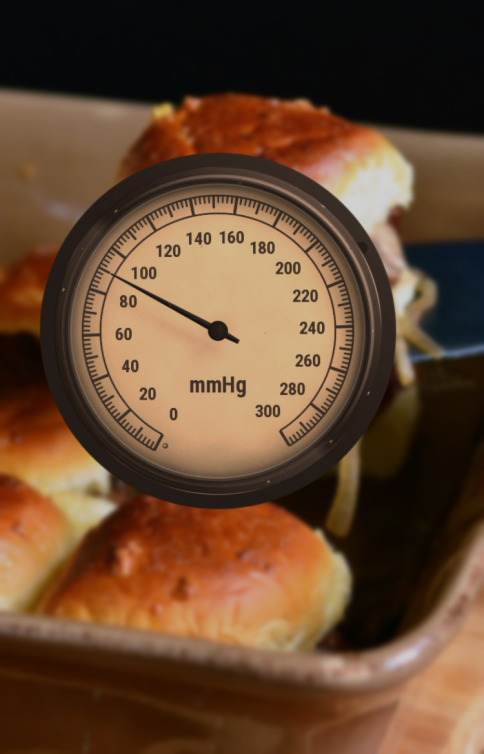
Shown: mmHg 90
